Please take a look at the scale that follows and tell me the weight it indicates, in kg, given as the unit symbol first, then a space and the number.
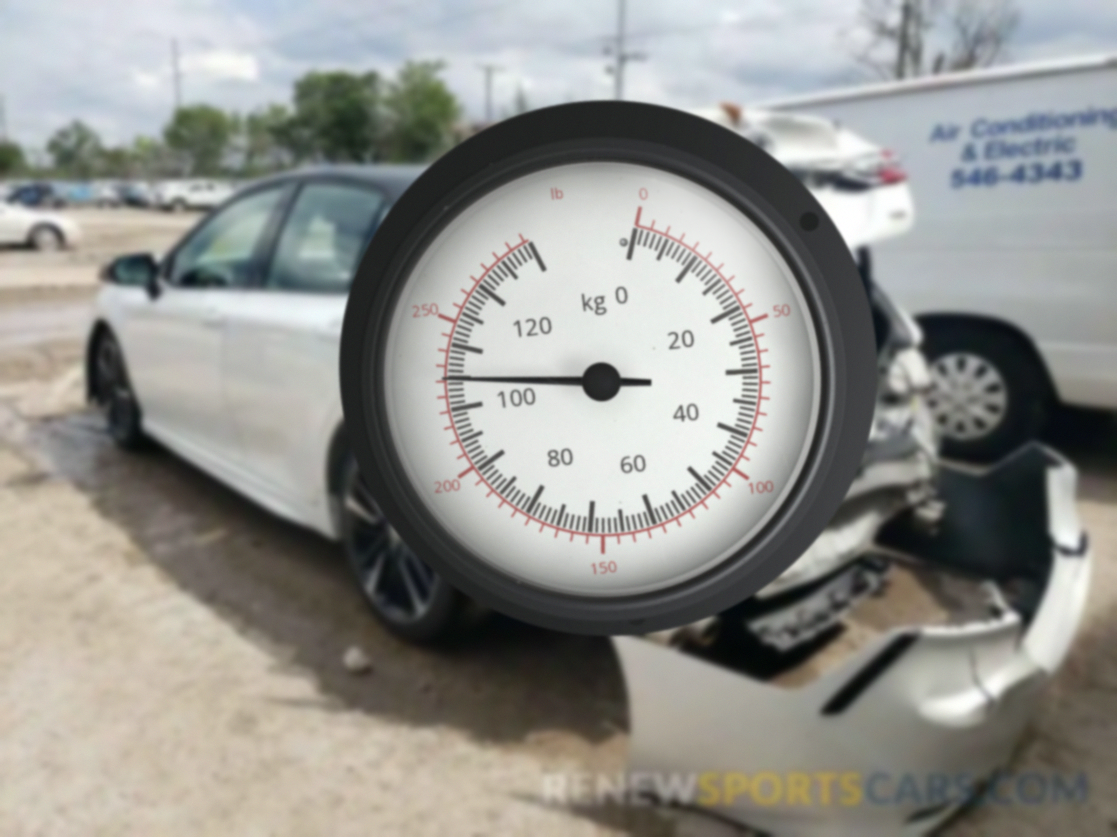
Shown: kg 105
